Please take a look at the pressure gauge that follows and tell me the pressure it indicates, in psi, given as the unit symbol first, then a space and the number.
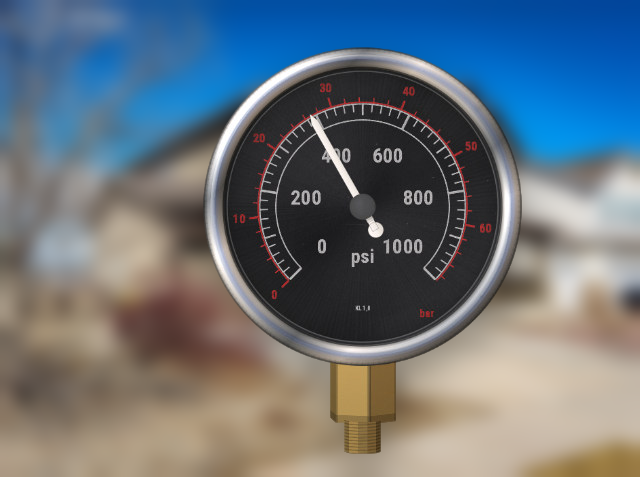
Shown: psi 390
